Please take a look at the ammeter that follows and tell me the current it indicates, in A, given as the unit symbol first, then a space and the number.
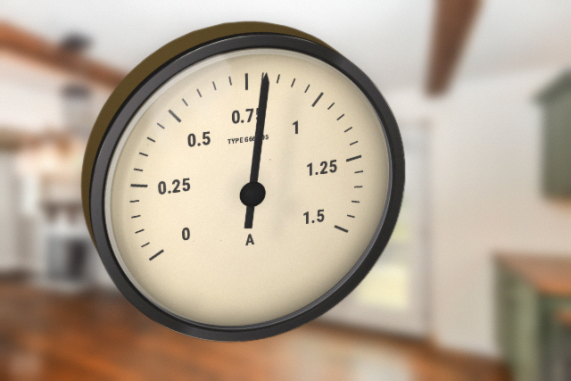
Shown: A 0.8
